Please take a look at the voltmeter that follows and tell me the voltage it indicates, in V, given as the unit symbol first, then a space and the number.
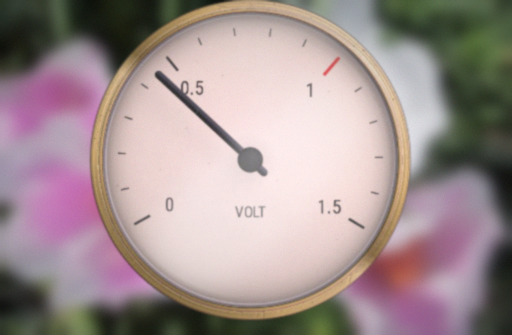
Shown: V 0.45
